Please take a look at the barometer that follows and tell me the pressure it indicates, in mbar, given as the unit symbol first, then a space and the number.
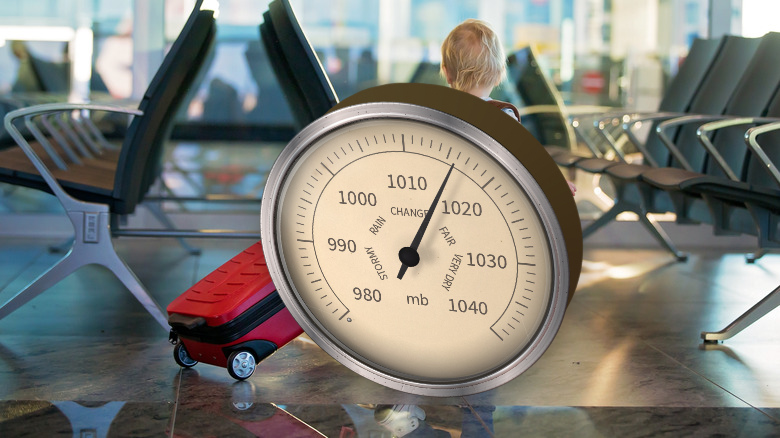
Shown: mbar 1016
